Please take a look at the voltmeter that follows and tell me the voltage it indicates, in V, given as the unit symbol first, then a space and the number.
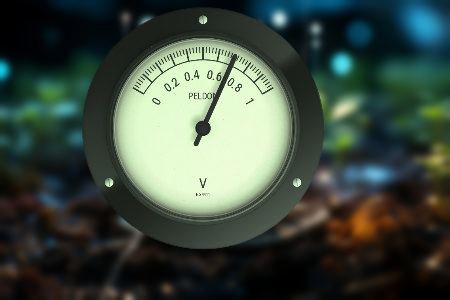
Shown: V 0.7
